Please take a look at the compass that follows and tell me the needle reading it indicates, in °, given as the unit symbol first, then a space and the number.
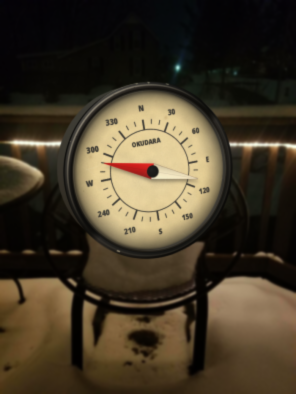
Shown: ° 290
